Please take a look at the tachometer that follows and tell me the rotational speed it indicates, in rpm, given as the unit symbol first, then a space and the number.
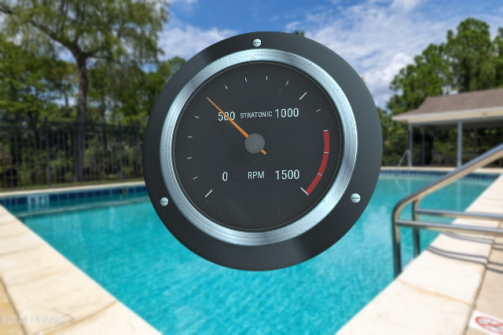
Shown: rpm 500
